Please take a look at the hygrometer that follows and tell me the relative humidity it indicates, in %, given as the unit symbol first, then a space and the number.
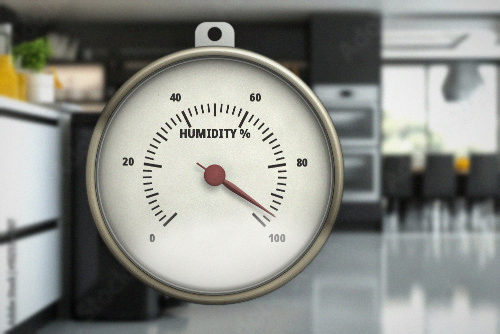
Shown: % 96
